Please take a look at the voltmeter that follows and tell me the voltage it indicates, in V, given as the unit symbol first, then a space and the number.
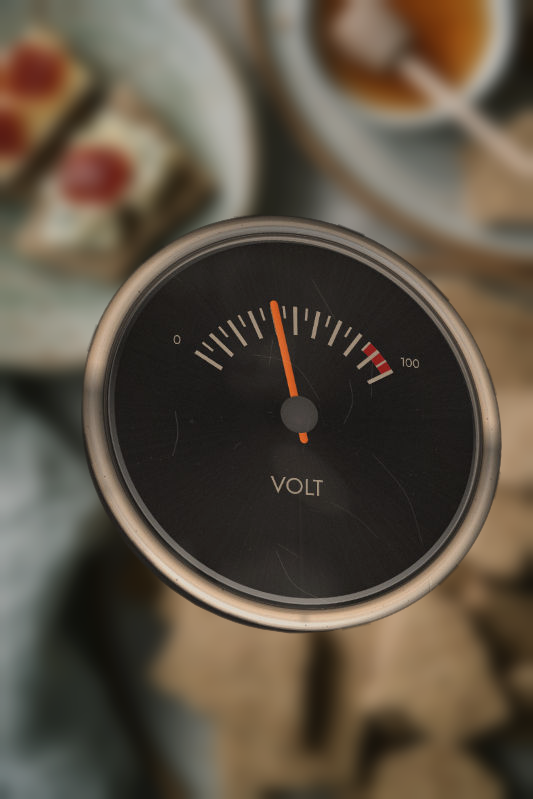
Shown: V 40
